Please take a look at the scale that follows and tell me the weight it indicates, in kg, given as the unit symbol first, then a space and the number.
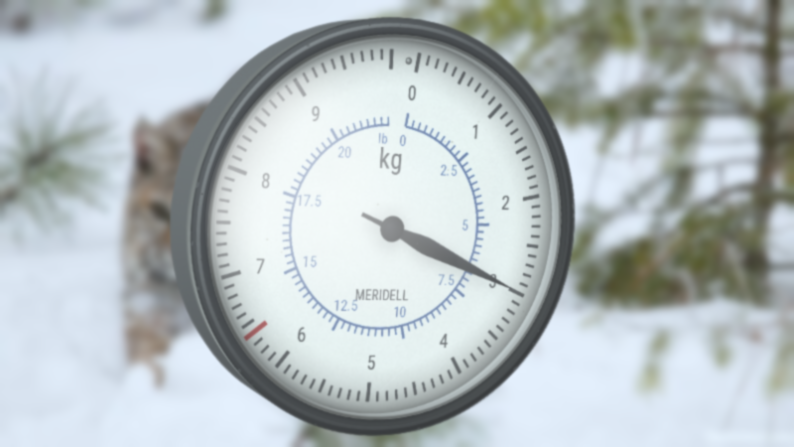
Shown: kg 3
